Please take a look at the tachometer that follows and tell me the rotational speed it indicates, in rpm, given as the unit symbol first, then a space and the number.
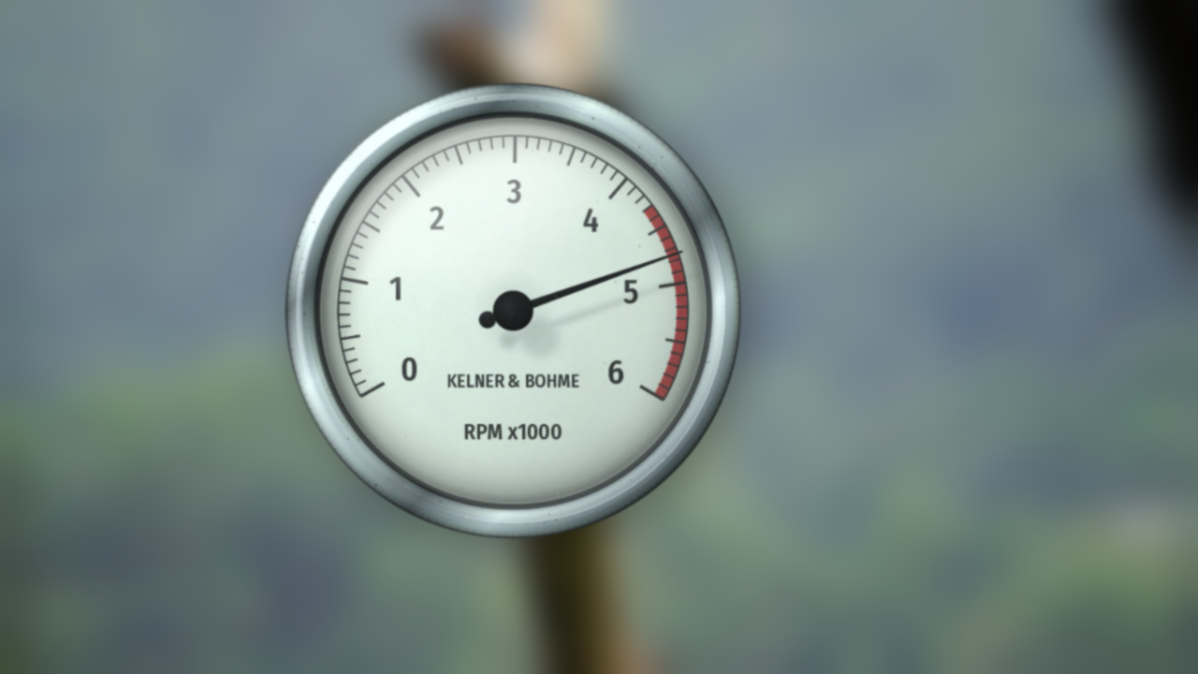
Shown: rpm 4750
